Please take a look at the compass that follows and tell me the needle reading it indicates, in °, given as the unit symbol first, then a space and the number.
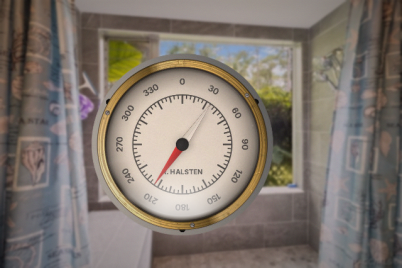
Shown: ° 215
